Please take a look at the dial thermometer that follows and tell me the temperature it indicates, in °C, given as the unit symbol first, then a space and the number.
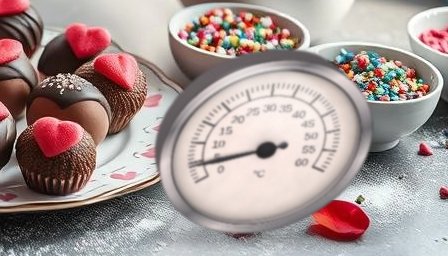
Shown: °C 5
